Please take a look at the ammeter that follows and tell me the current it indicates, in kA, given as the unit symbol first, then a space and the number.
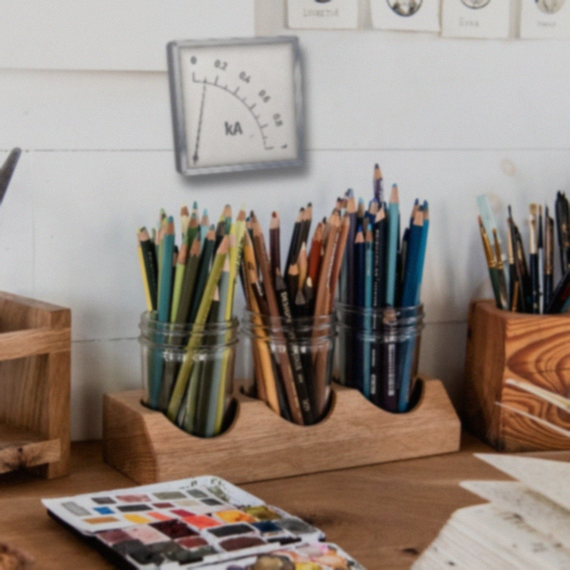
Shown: kA 0.1
